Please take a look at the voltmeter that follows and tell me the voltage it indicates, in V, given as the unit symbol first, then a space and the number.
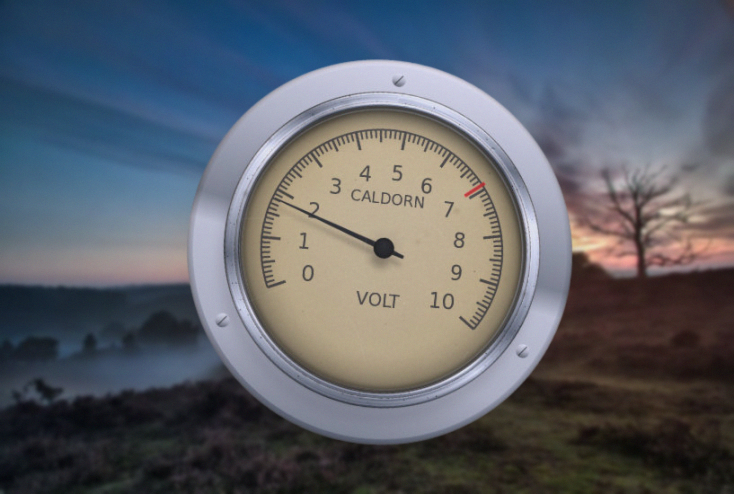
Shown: V 1.8
